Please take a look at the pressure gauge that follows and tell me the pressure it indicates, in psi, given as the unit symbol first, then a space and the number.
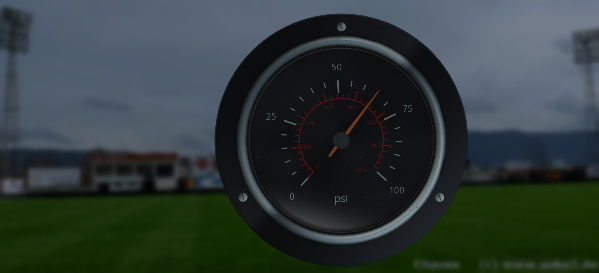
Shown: psi 65
